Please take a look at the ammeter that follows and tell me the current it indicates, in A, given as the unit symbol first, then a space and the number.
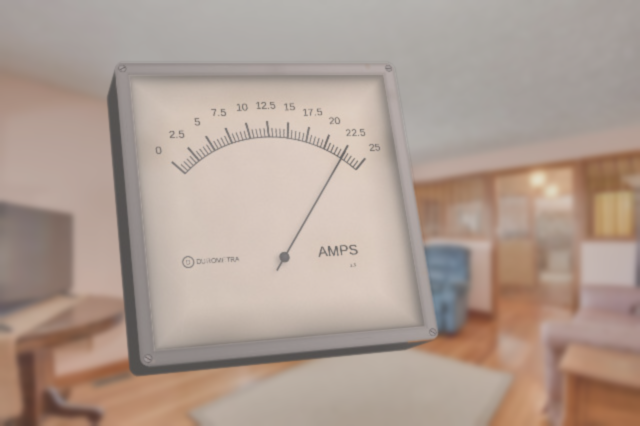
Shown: A 22.5
